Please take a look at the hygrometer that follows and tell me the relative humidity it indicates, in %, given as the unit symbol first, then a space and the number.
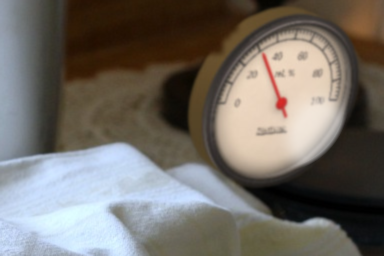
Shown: % 30
